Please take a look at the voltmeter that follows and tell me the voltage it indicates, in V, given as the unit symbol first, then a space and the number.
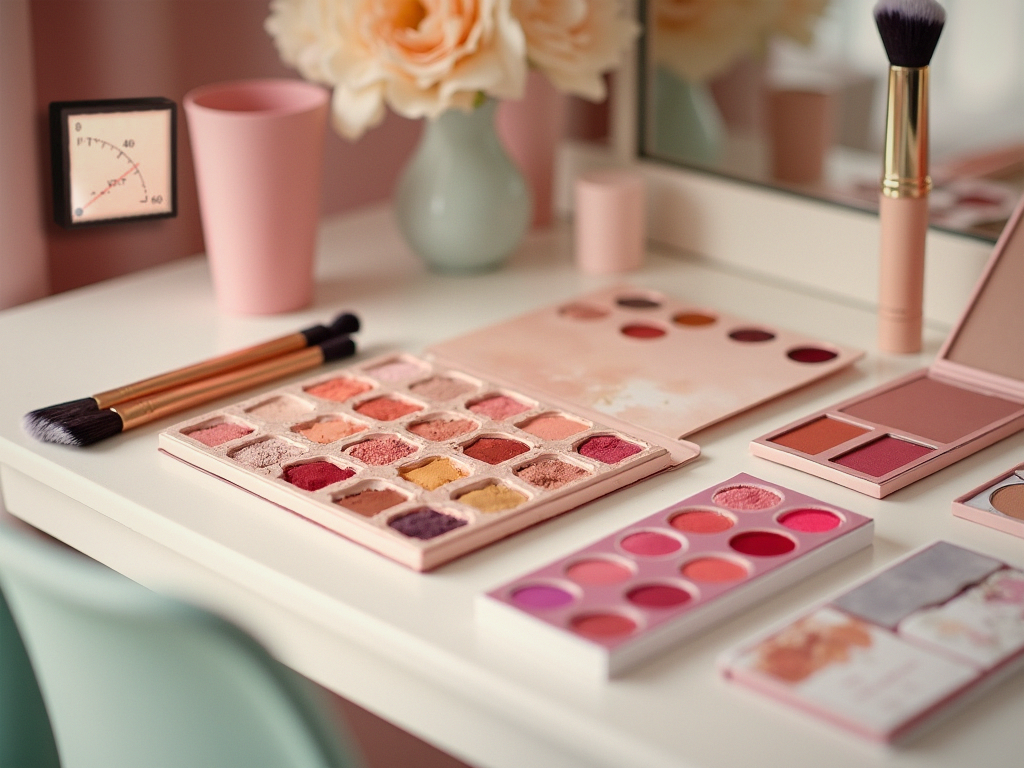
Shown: V 47.5
